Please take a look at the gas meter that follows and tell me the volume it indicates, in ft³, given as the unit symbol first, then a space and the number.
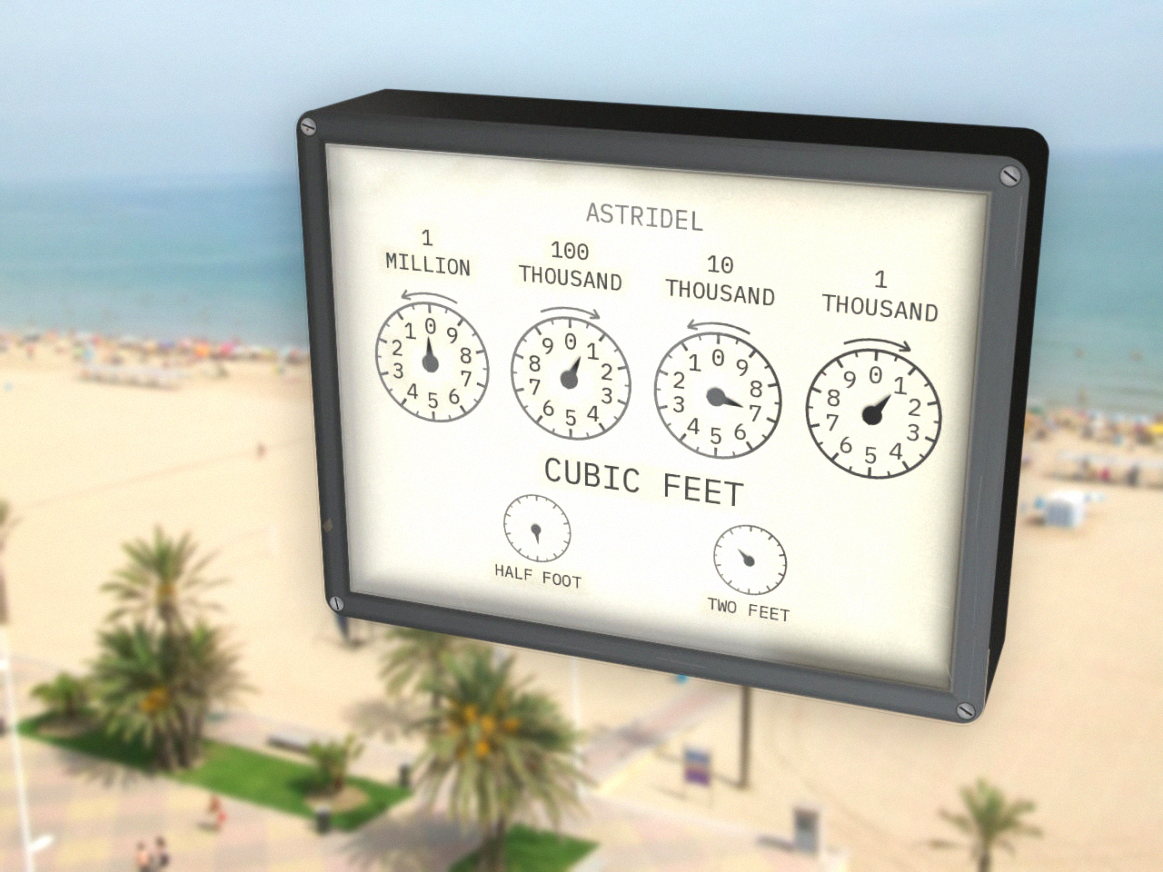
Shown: ft³ 7100
